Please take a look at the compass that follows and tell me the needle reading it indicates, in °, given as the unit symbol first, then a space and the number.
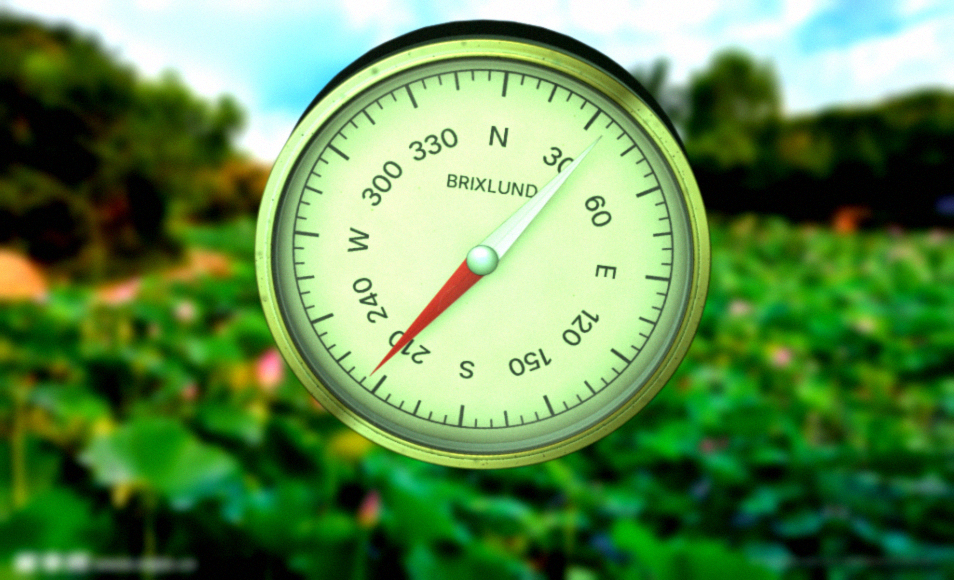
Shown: ° 215
